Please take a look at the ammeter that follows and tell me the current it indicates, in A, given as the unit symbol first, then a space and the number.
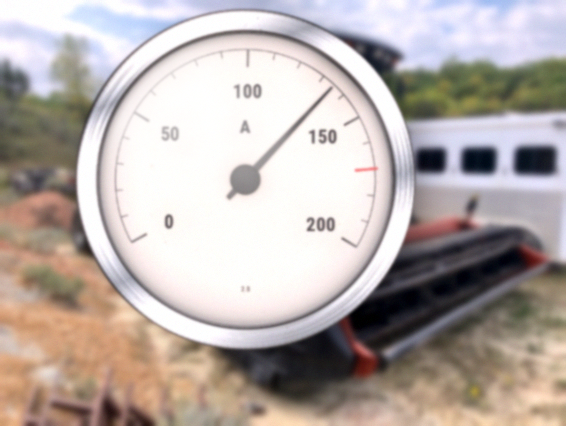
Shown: A 135
